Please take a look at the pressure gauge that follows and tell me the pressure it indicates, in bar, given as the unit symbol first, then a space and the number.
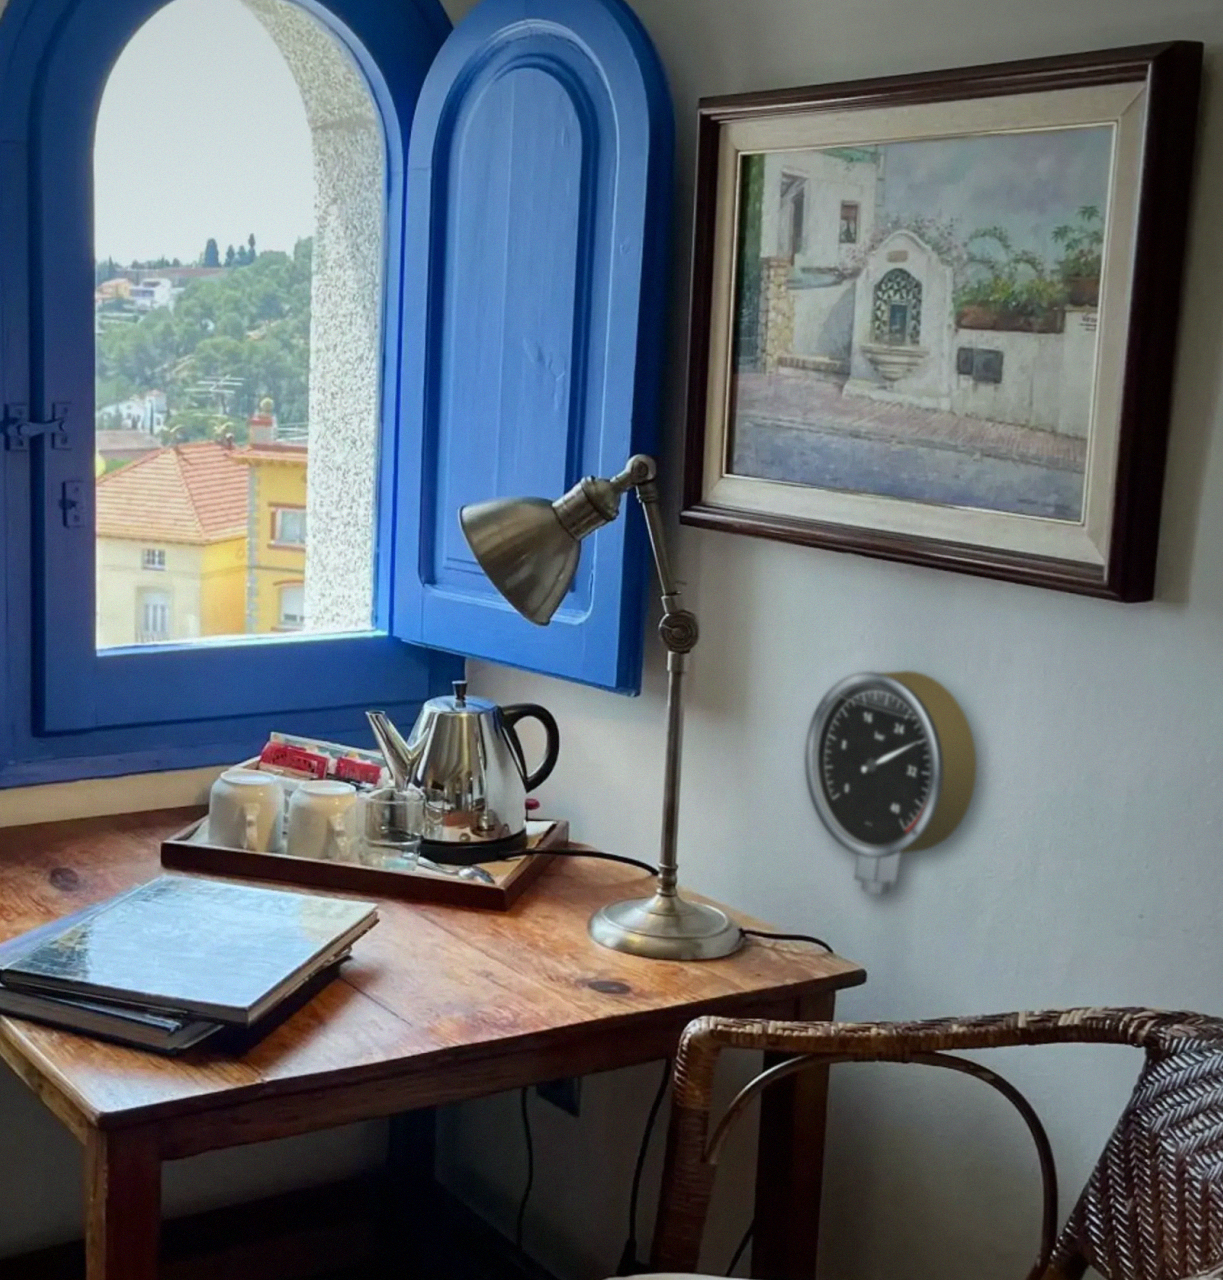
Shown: bar 28
